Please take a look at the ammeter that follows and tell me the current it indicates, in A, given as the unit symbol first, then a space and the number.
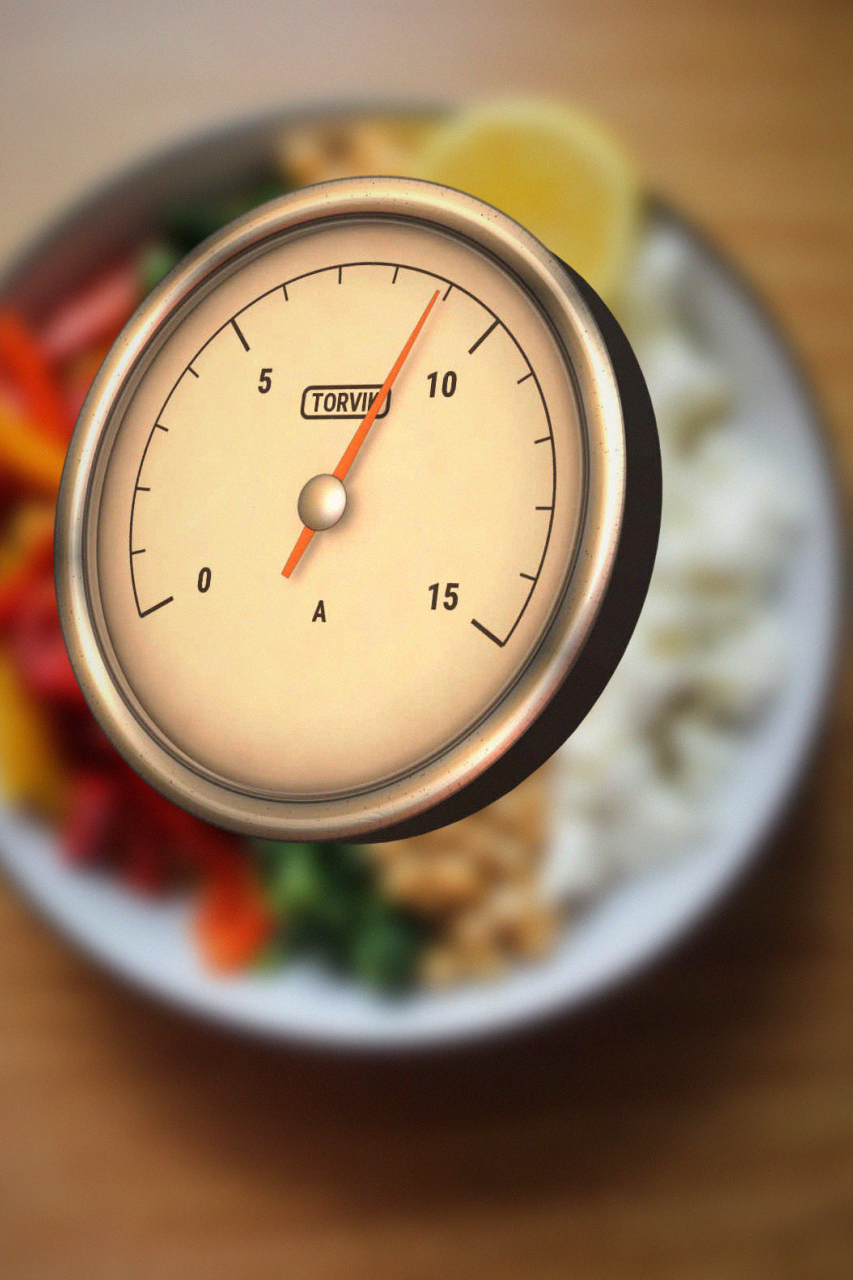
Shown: A 9
